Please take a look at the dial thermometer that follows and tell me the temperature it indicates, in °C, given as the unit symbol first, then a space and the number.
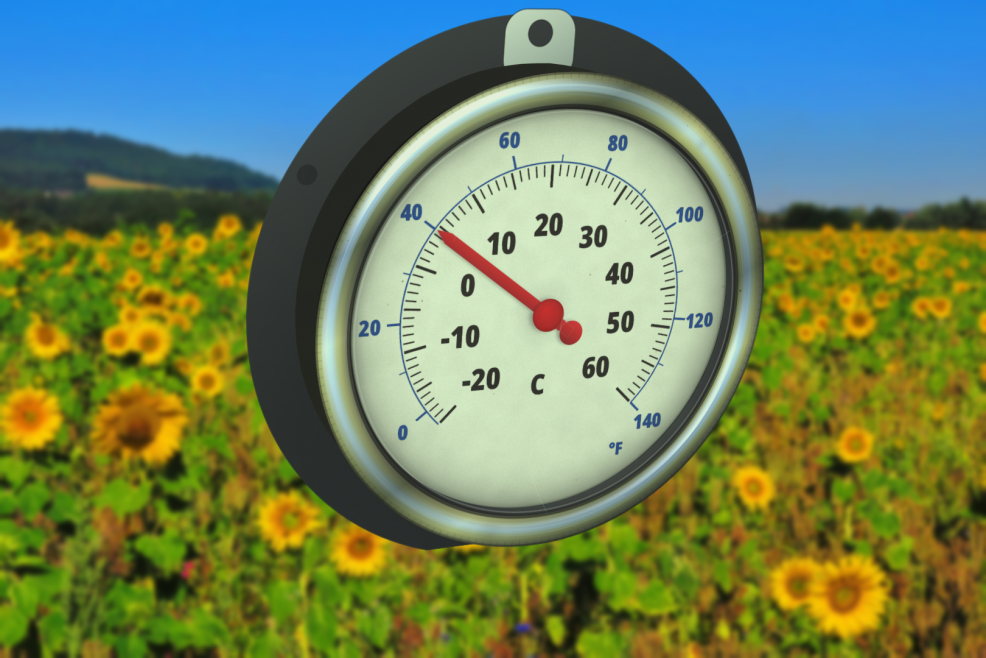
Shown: °C 4.5
